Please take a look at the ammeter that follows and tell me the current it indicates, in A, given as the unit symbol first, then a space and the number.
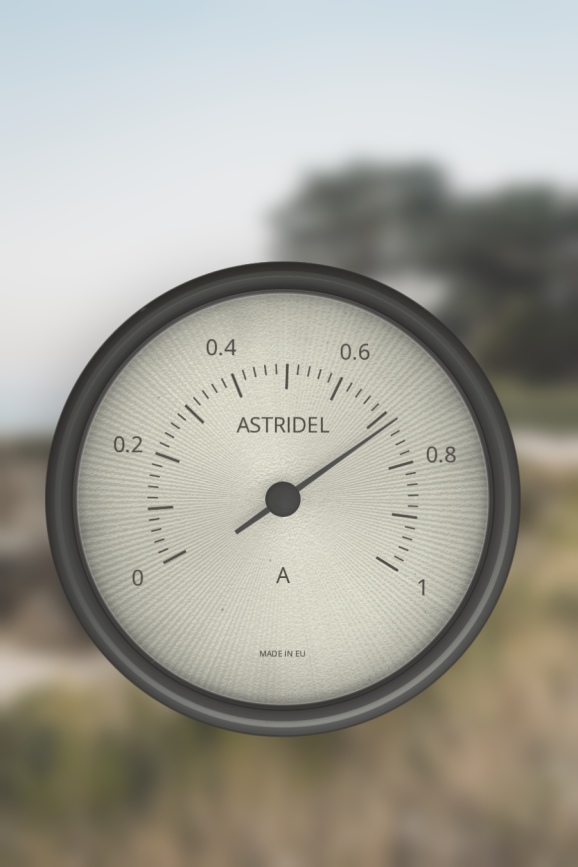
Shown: A 0.72
